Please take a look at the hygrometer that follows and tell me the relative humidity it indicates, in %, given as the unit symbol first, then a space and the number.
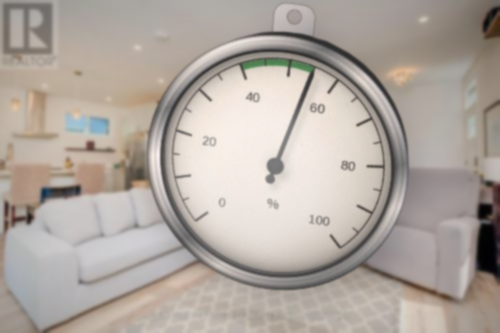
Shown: % 55
